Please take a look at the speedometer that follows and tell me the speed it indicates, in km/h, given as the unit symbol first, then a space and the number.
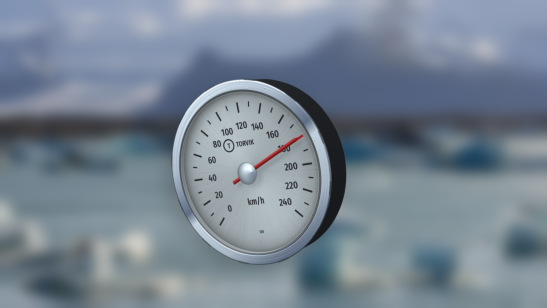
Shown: km/h 180
